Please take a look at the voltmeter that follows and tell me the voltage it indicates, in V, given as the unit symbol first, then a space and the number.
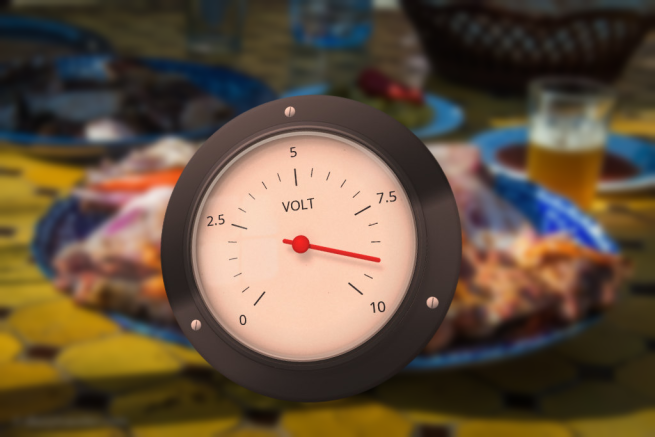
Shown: V 9
